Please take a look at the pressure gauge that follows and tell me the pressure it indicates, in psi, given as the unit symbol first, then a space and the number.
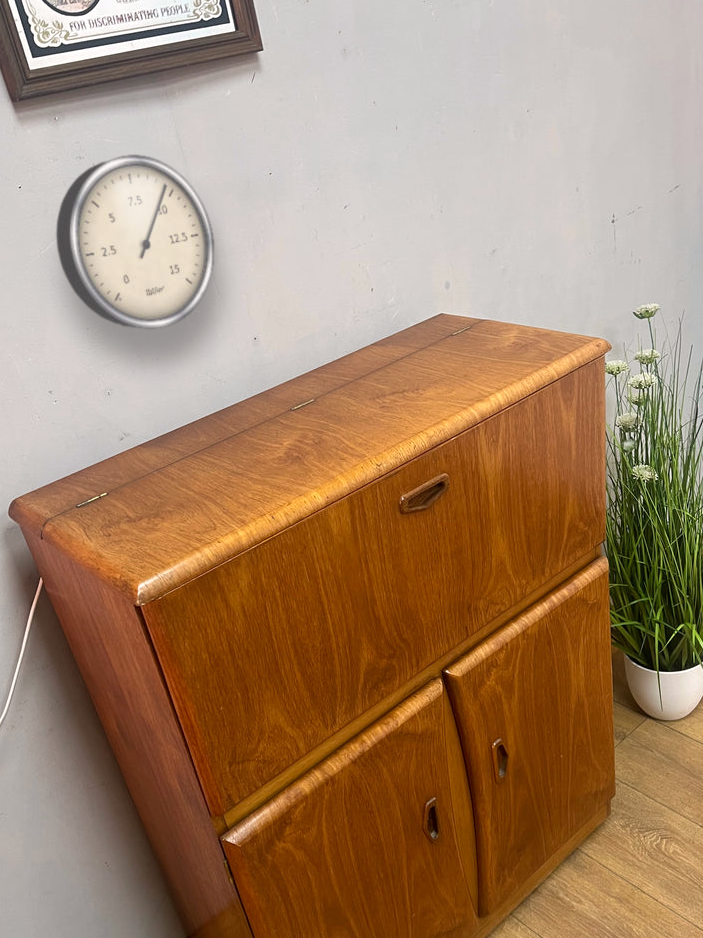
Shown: psi 9.5
